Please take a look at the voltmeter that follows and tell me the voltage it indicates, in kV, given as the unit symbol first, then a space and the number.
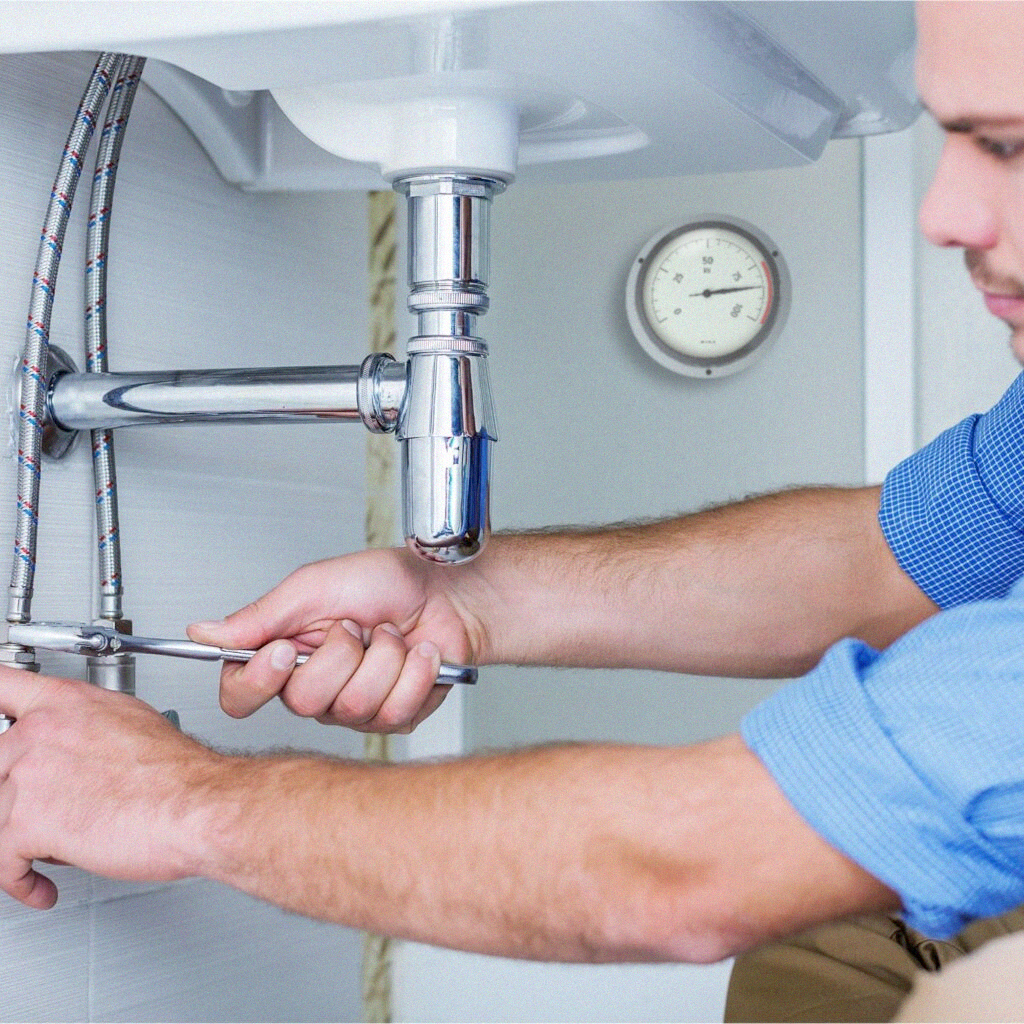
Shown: kV 85
